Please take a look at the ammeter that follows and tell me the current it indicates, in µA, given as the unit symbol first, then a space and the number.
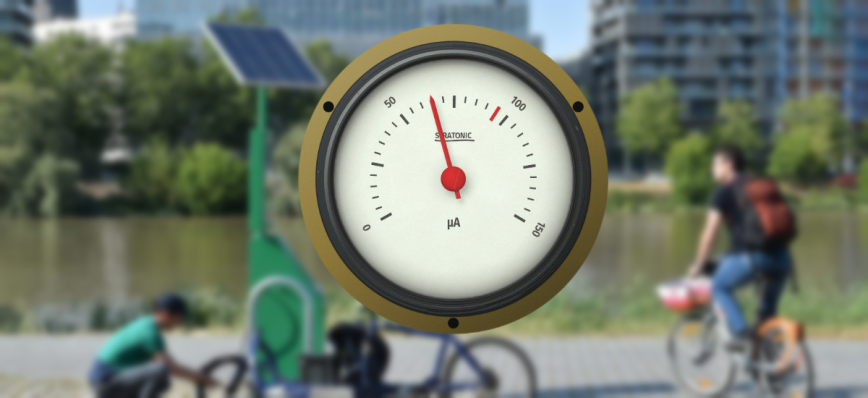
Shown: µA 65
